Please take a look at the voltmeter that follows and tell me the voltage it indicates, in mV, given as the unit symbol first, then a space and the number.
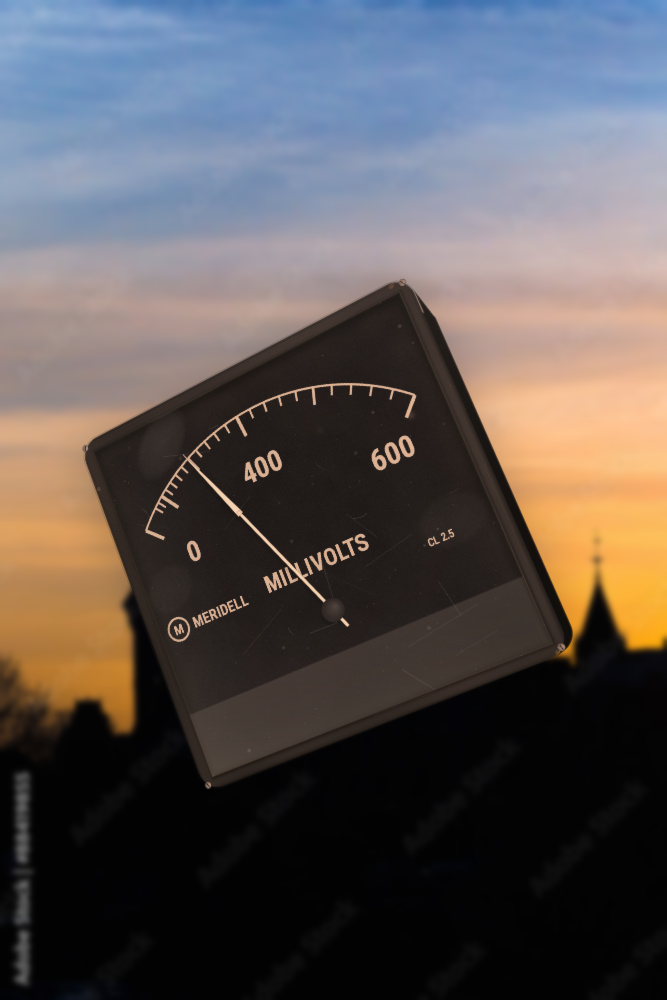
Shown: mV 300
